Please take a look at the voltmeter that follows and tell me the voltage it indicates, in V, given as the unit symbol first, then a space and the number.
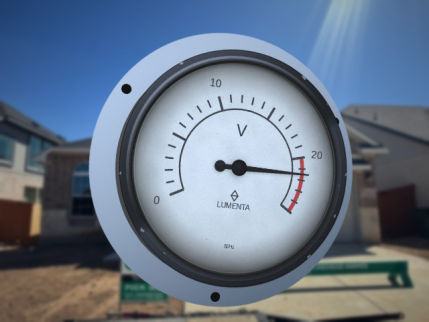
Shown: V 21.5
